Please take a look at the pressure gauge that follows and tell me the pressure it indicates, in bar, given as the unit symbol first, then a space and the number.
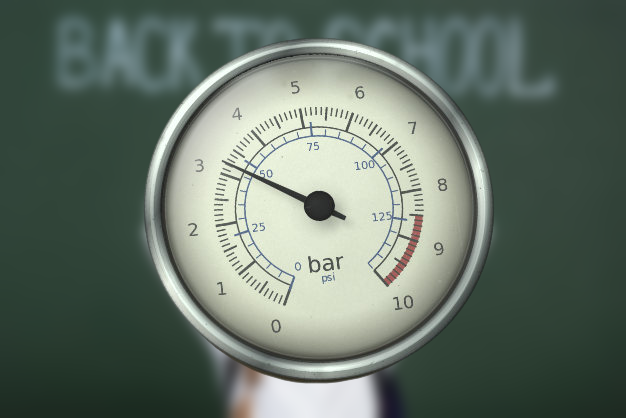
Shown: bar 3.2
